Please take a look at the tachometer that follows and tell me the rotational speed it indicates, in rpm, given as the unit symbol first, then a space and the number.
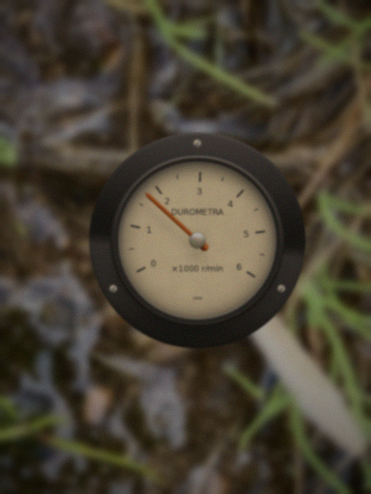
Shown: rpm 1750
